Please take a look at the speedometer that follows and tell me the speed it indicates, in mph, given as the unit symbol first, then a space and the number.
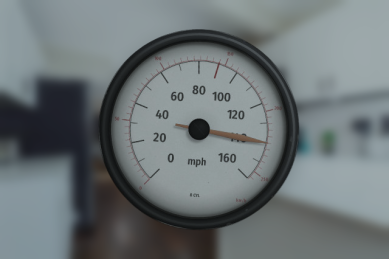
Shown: mph 140
